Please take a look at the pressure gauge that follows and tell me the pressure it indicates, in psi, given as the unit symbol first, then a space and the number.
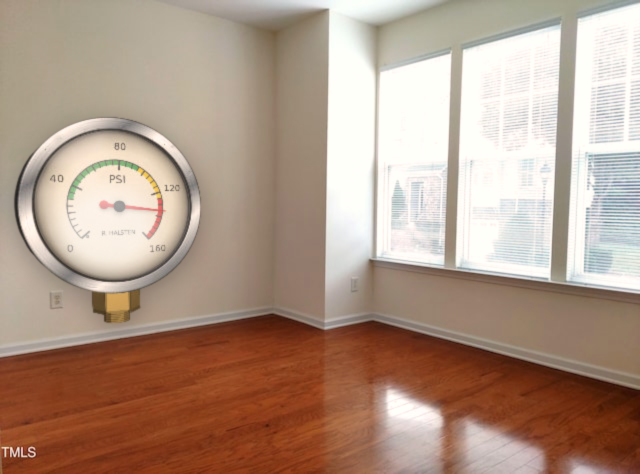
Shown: psi 135
